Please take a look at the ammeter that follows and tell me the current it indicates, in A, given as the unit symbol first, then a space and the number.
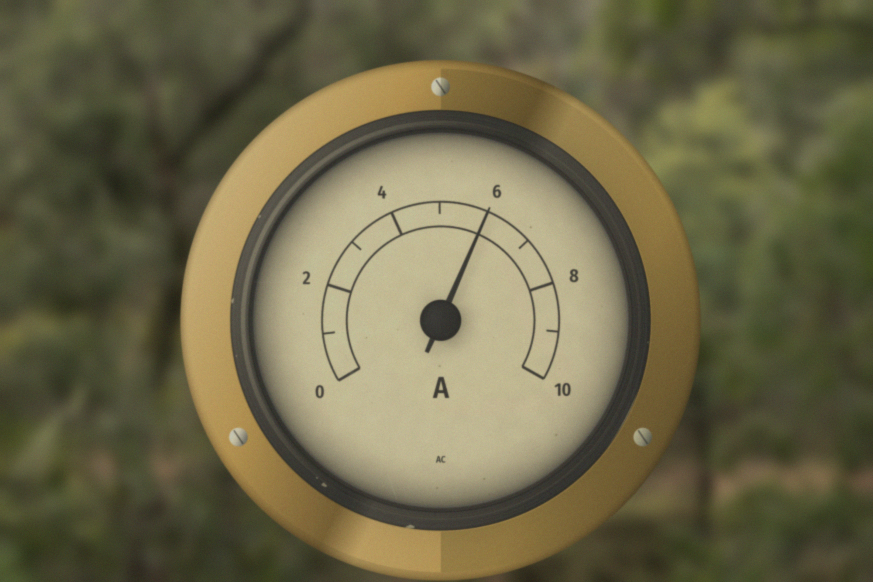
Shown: A 6
